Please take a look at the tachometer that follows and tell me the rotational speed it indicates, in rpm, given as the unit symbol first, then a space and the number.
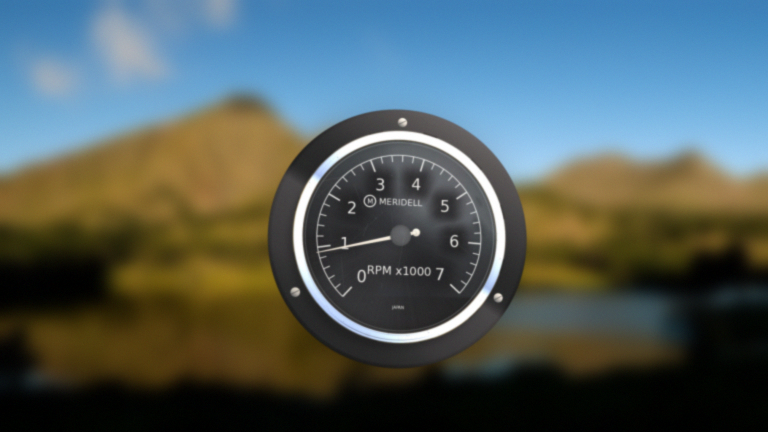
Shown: rpm 900
